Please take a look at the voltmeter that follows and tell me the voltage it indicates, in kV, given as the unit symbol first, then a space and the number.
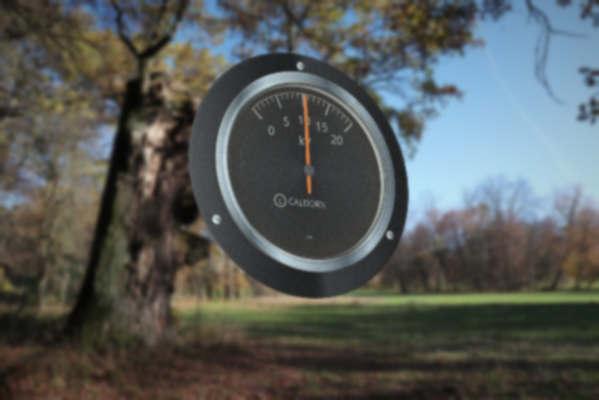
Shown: kV 10
